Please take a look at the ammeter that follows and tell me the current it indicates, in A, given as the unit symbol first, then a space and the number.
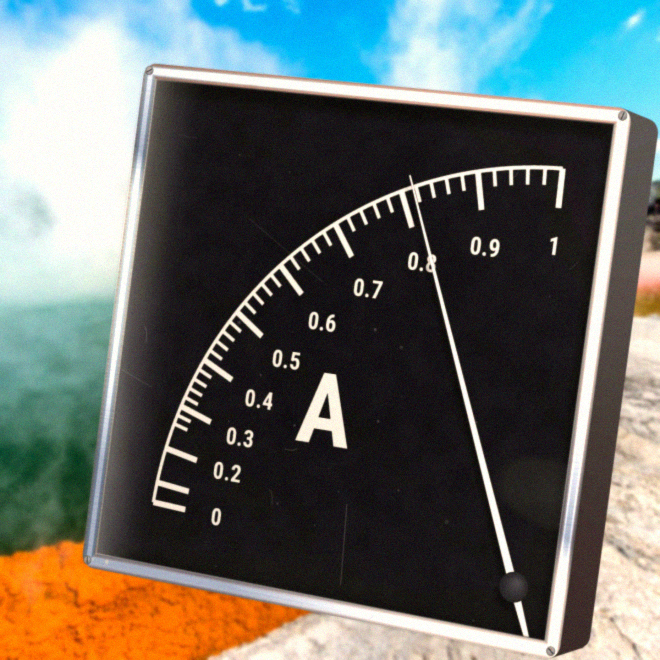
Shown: A 0.82
